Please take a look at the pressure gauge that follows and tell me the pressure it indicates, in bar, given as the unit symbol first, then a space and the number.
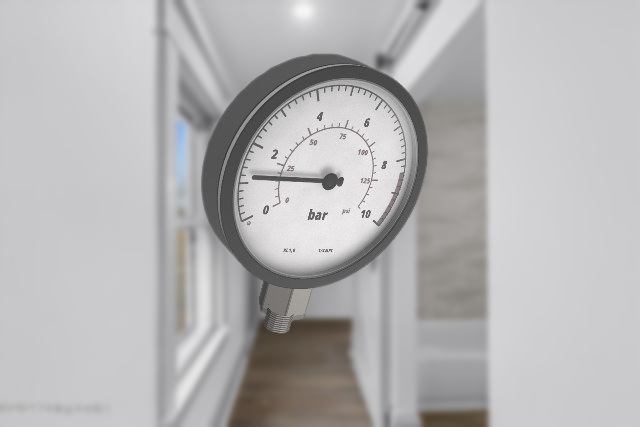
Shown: bar 1.2
